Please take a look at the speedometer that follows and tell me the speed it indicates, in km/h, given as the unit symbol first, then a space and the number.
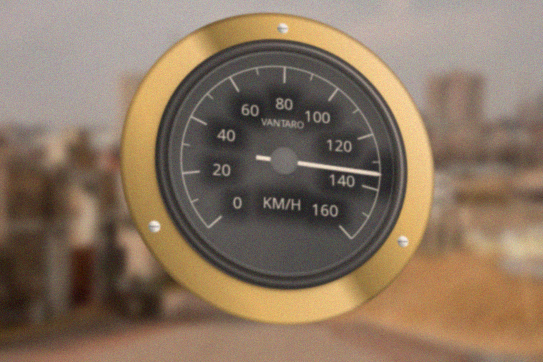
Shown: km/h 135
